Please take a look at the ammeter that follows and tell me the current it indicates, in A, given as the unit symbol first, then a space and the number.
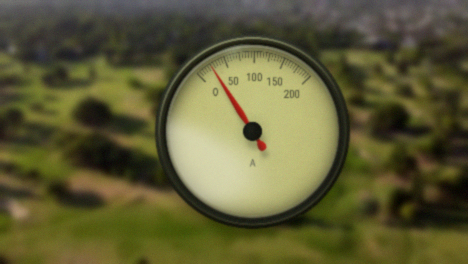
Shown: A 25
